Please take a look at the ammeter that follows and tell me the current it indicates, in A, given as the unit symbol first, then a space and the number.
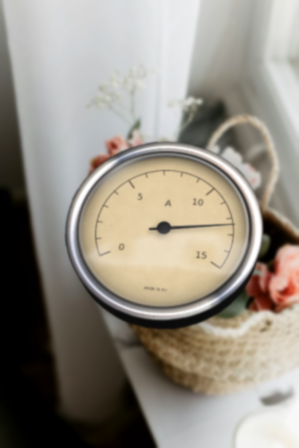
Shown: A 12.5
